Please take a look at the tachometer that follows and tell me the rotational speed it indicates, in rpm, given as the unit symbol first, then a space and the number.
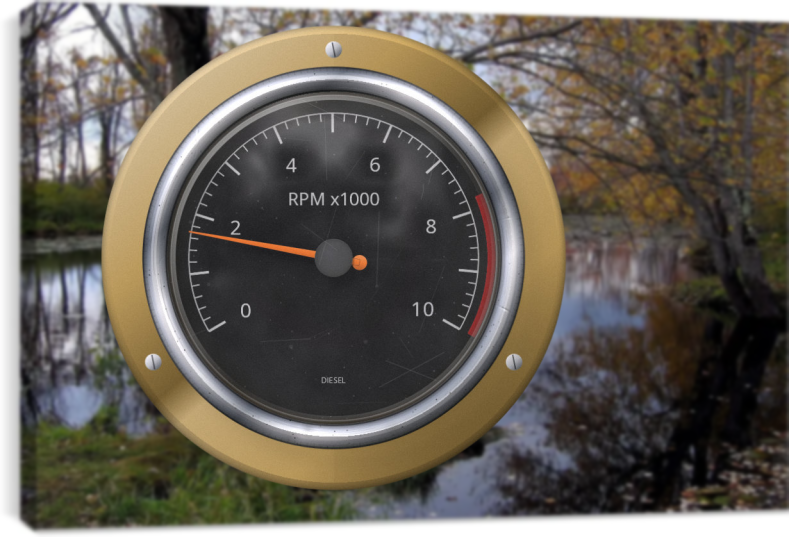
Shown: rpm 1700
